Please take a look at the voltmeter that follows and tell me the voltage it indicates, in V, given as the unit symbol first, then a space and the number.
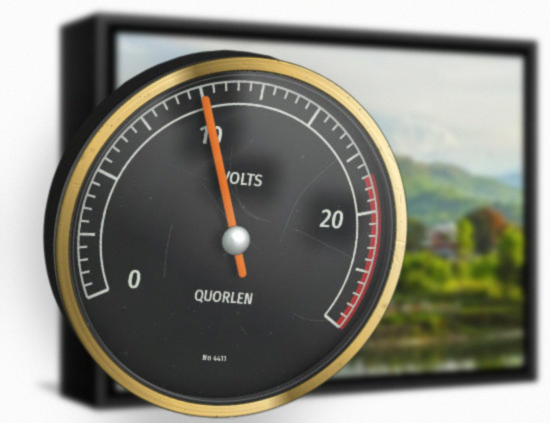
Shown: V 10
